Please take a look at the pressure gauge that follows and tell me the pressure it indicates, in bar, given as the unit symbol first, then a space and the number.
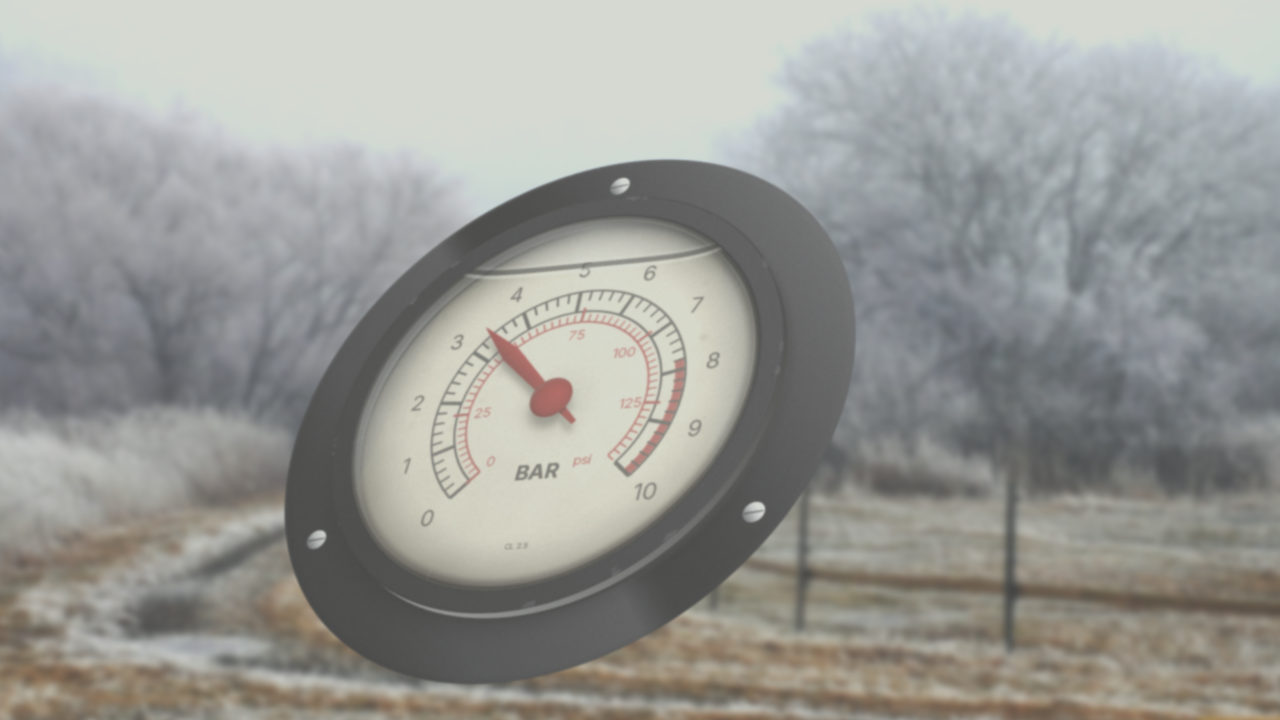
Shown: bar 3.4
